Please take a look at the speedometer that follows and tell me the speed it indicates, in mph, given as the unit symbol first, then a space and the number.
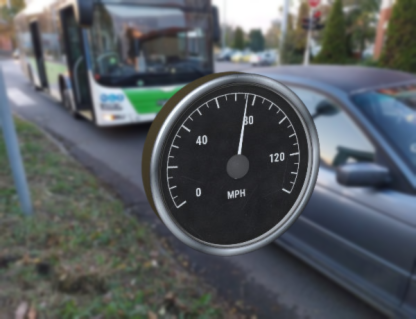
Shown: mph 75
